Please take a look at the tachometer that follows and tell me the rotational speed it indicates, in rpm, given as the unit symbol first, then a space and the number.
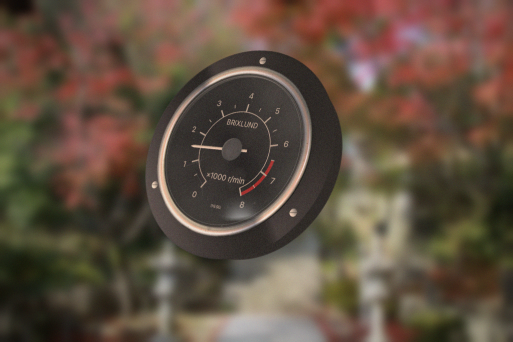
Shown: rpm 1500
